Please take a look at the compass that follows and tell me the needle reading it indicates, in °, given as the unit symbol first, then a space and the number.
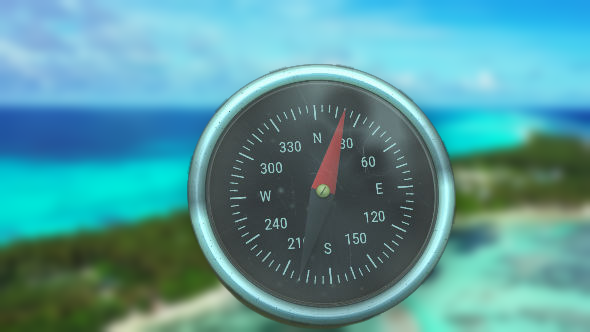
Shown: ° 20
